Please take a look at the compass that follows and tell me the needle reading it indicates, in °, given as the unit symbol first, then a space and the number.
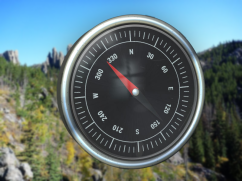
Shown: ° 320
